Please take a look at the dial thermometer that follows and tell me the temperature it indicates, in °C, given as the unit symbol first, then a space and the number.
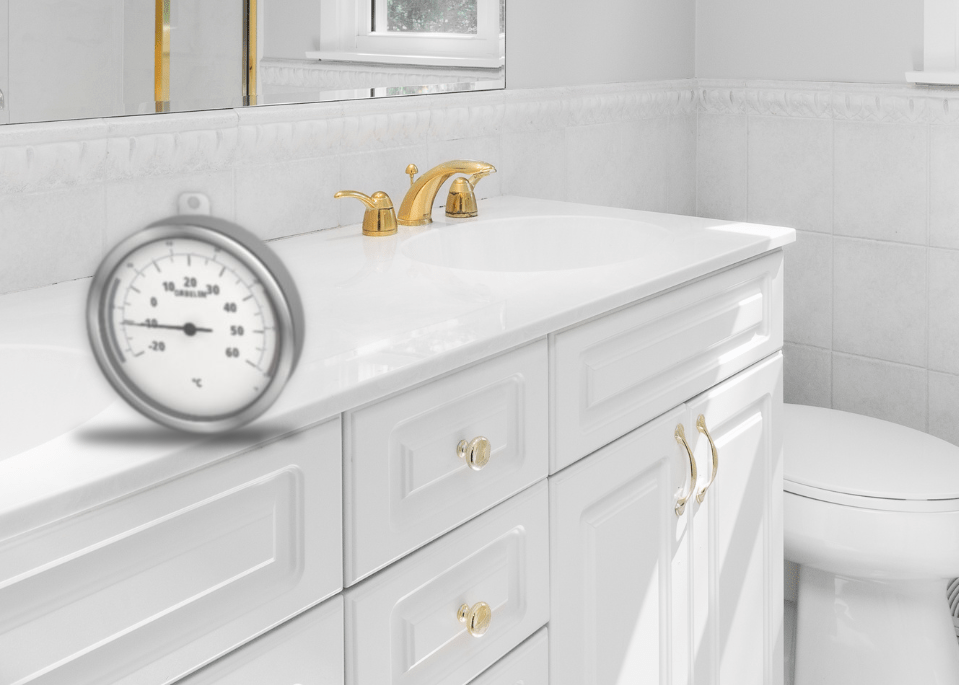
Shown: °C -10
